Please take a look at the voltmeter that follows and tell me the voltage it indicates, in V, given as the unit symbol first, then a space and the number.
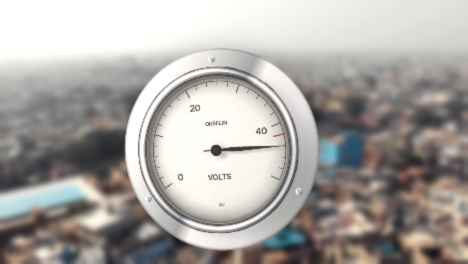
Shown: V 44
